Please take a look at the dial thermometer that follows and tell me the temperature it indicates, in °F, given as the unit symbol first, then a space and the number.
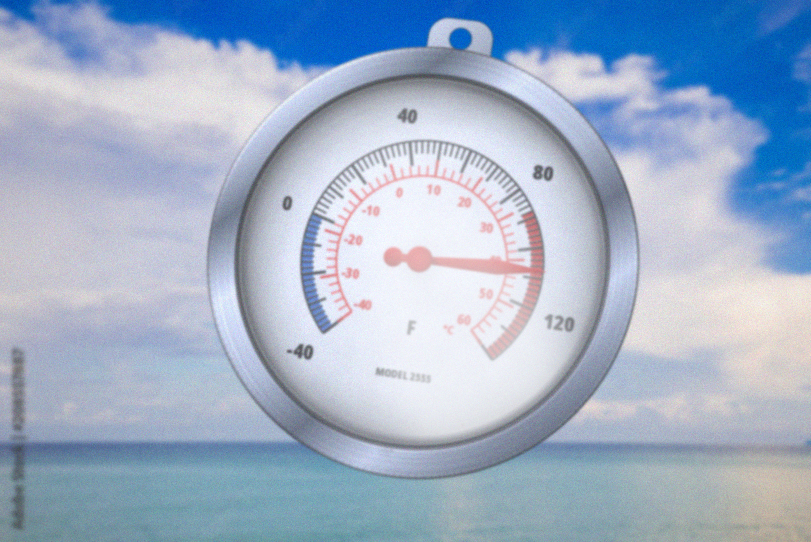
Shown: °F 108
